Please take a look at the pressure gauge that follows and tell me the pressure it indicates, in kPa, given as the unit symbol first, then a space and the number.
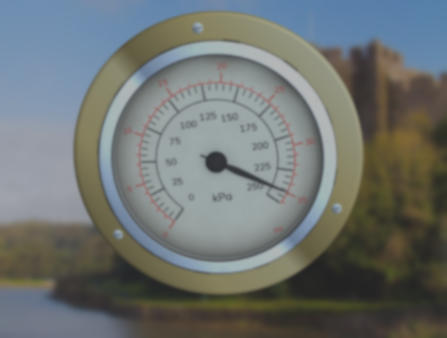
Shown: kPa 240
